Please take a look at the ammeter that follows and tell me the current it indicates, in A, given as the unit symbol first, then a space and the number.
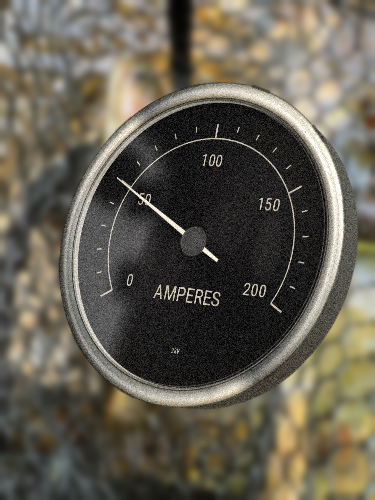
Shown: A 50
